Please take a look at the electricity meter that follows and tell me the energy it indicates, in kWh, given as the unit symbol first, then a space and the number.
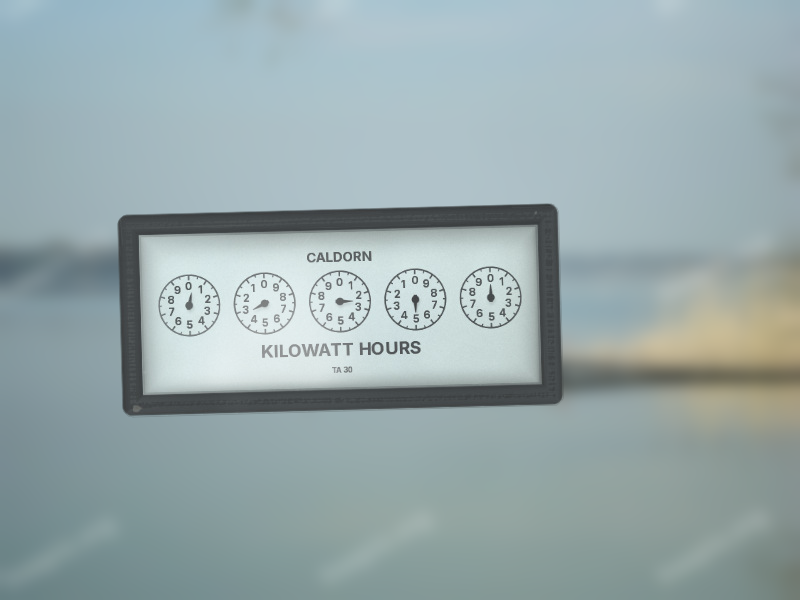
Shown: kWh 3250
